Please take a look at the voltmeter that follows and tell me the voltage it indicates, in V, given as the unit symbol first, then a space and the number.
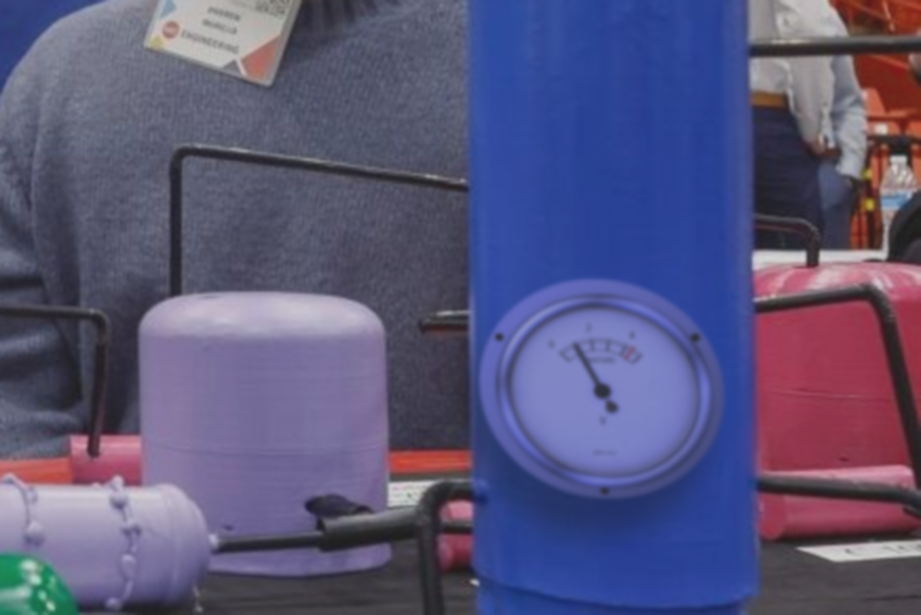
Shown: V 1
